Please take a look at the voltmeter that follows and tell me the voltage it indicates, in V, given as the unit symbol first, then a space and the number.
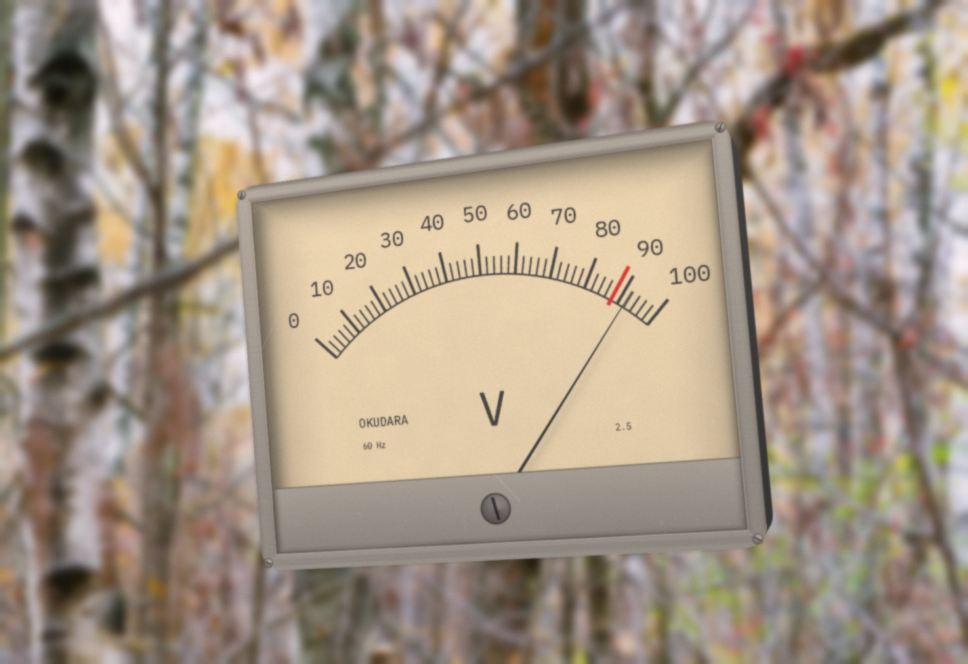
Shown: V 92
